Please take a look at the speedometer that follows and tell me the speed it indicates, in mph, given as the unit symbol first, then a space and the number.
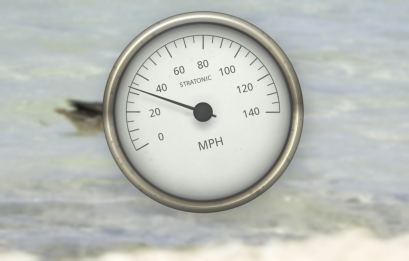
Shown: mph 32.5
